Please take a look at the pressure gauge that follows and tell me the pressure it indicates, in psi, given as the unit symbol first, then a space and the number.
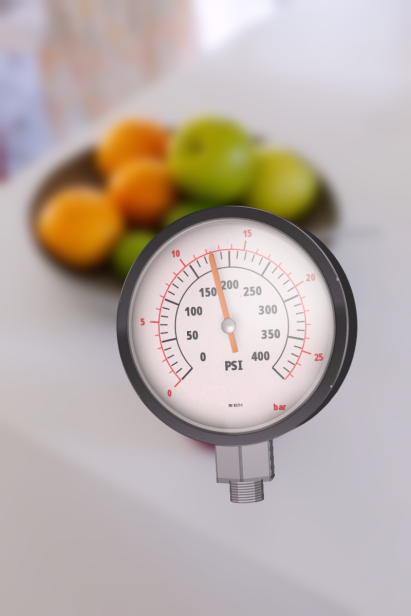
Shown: psi 180
